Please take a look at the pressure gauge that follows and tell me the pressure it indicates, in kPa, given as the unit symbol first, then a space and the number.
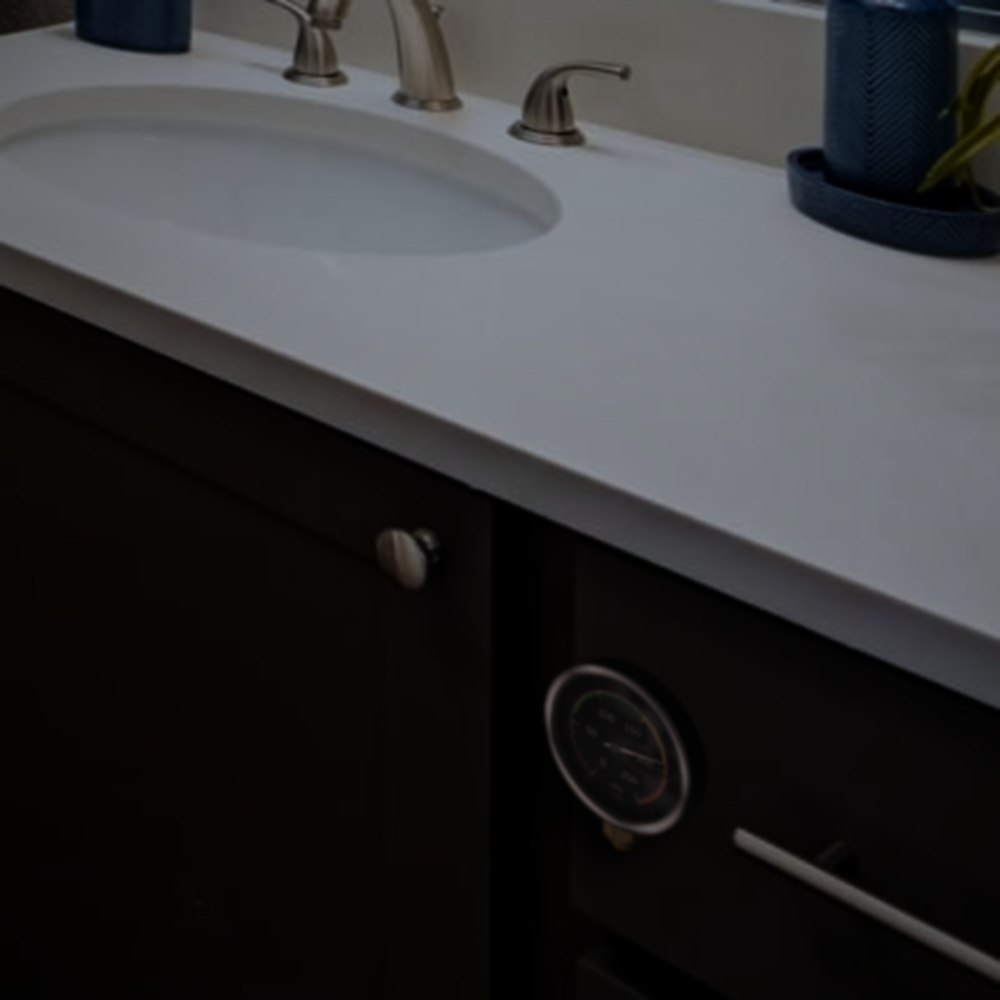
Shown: kPa 190
